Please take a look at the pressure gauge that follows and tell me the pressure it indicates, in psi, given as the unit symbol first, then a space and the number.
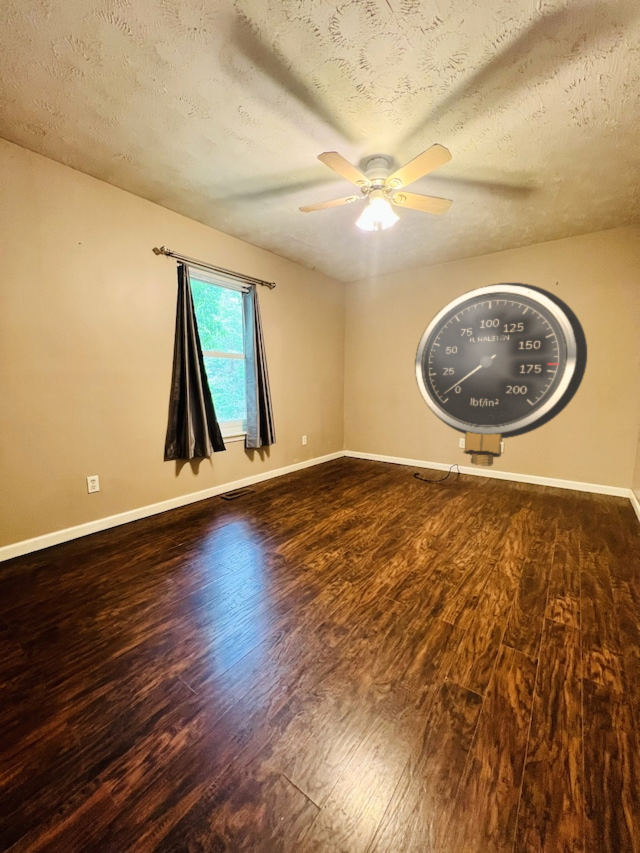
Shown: psi 5
